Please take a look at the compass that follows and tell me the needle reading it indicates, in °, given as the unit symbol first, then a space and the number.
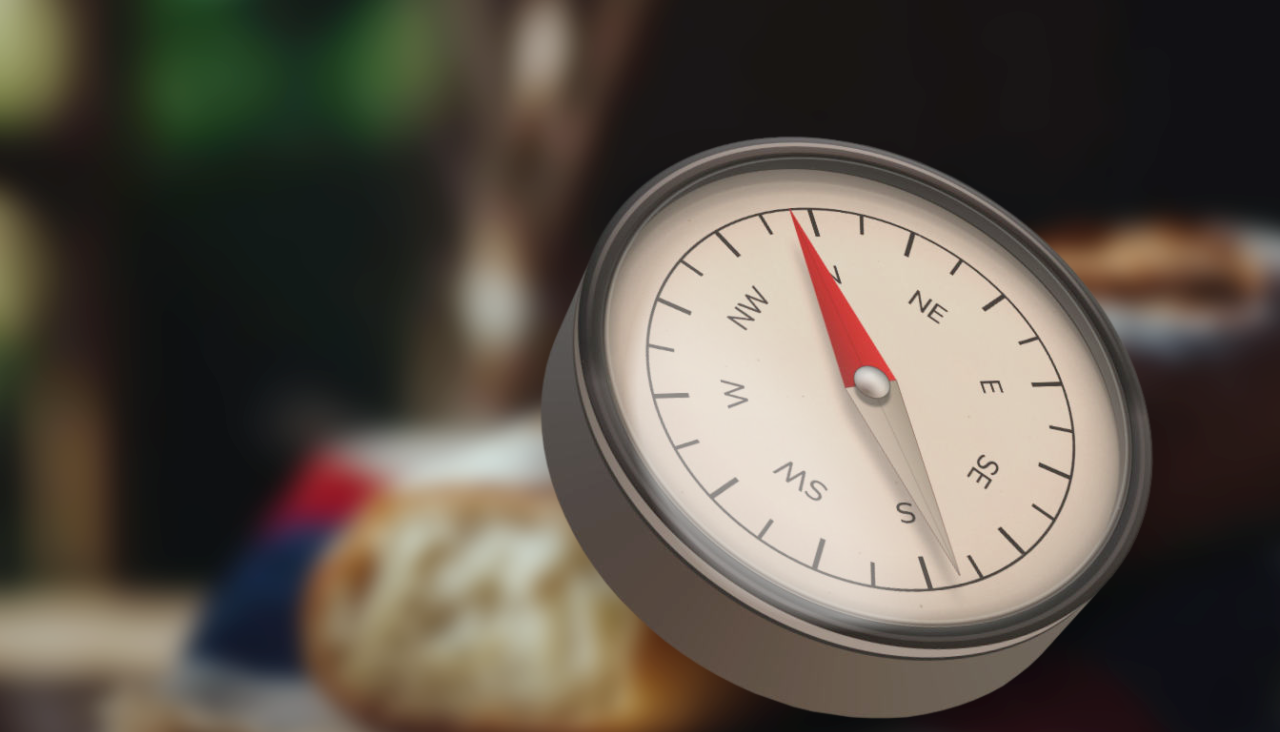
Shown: ° 352.5
